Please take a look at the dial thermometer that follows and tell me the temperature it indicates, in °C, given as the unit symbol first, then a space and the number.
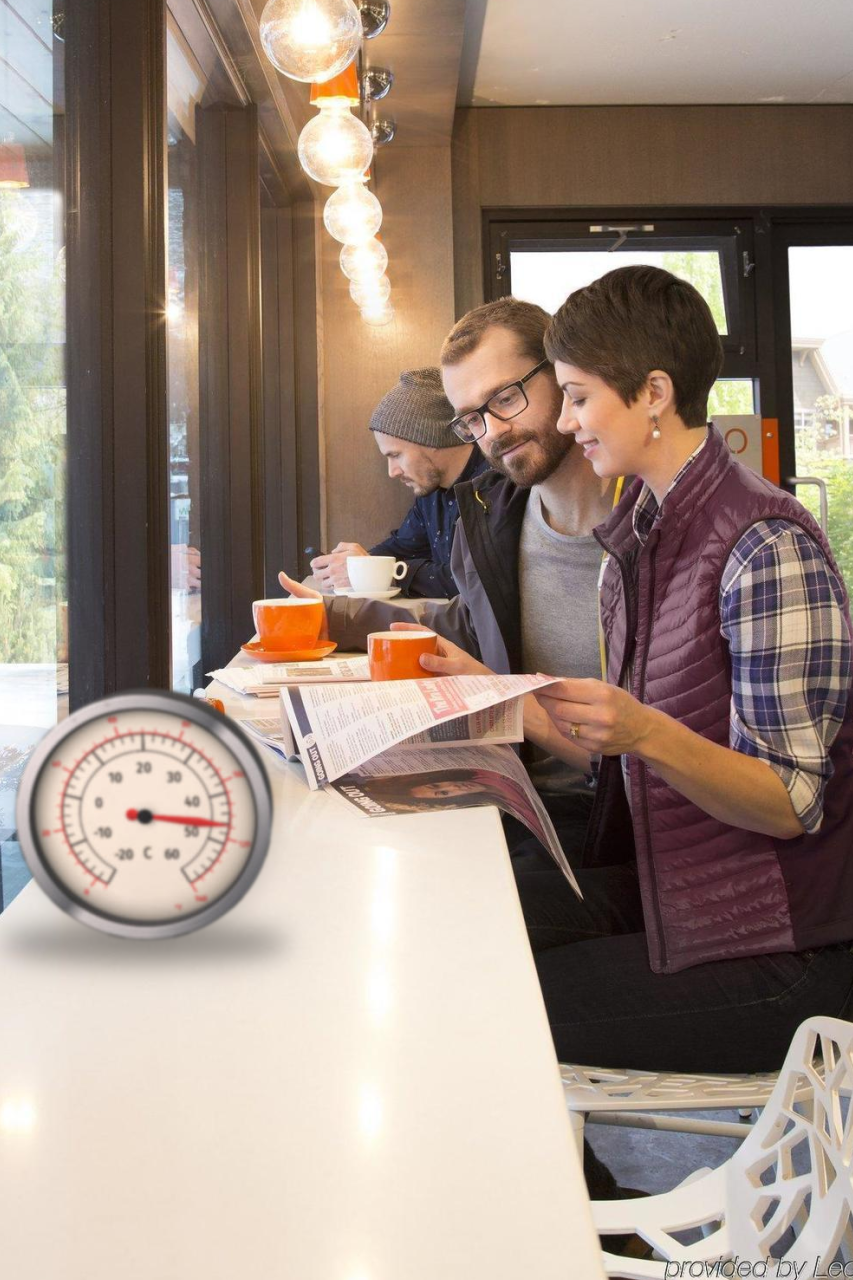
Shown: °C 46
